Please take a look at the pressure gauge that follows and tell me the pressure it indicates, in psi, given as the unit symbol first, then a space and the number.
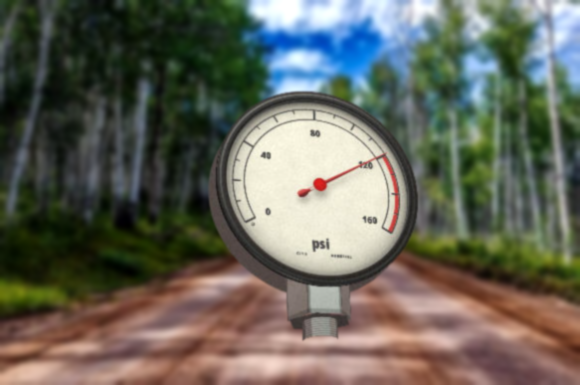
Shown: psi 120
